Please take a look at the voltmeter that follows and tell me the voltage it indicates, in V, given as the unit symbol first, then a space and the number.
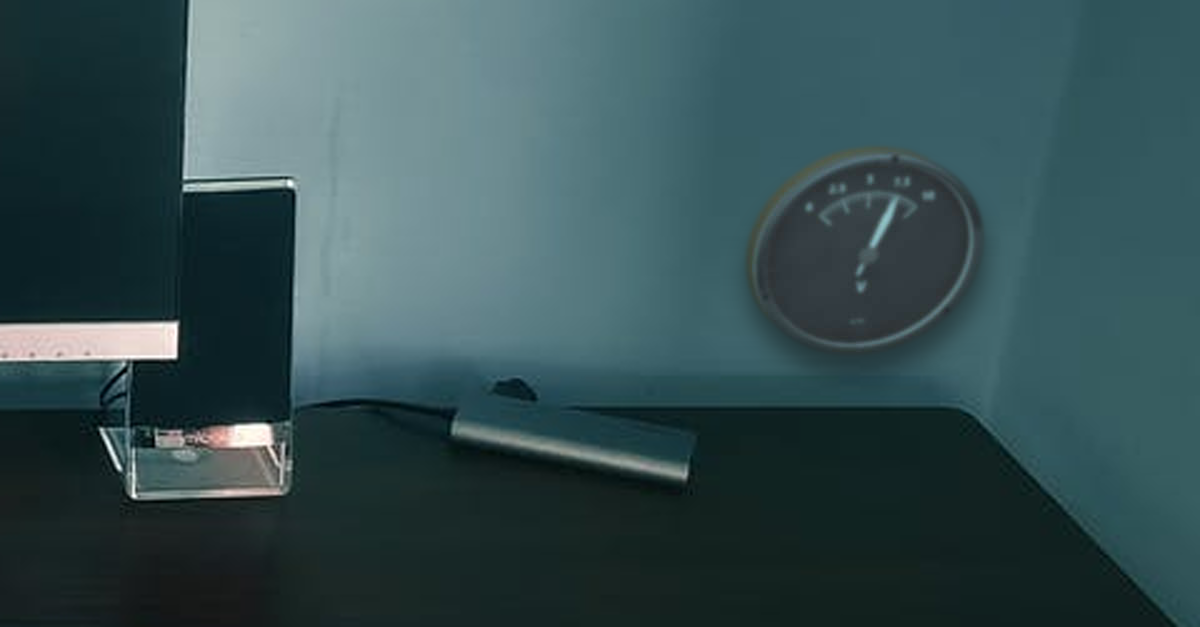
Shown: V 7.5
